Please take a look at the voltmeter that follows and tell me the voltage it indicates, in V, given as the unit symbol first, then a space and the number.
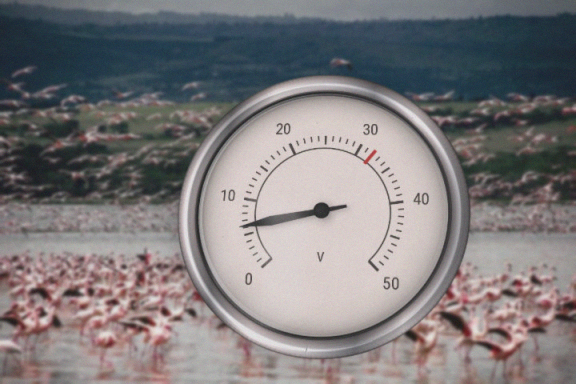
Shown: V 6
